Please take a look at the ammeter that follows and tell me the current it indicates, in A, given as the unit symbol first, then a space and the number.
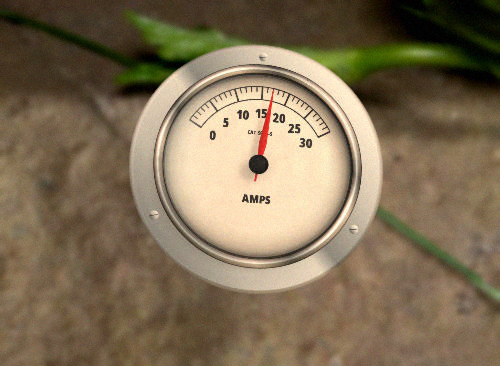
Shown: A 17
